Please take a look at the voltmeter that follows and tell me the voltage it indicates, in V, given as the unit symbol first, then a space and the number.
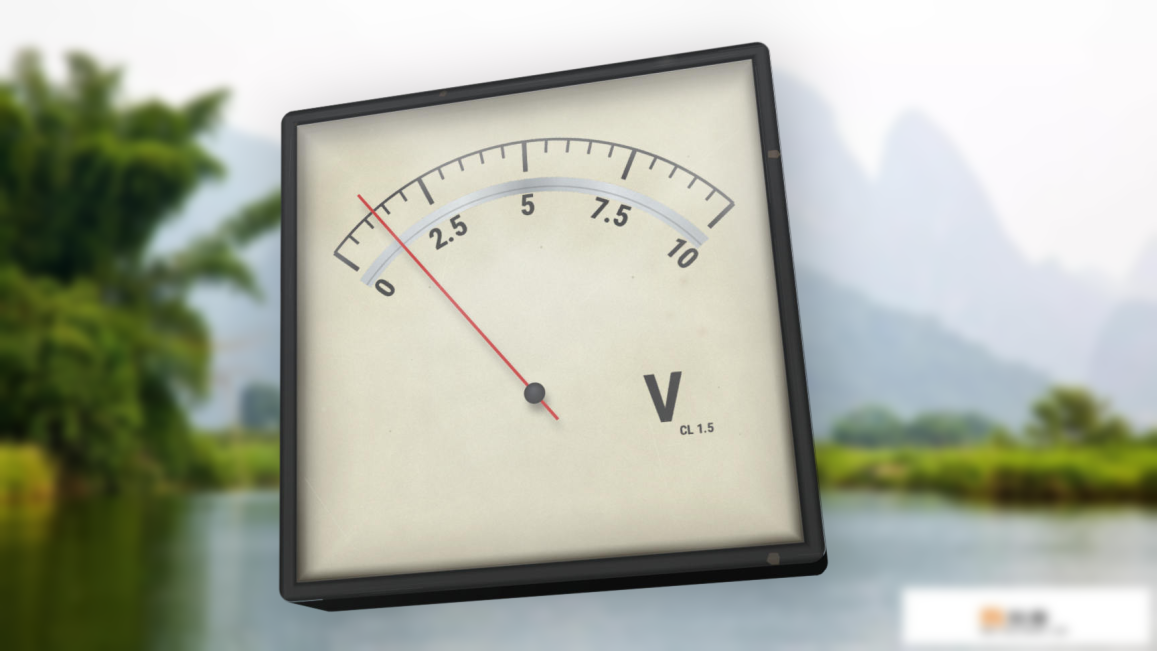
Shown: V 1.25
